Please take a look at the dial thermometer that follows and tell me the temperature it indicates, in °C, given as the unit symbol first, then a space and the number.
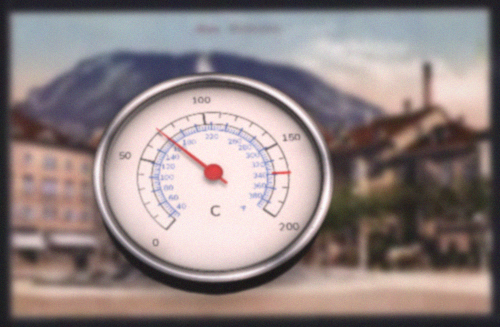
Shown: °C 70
